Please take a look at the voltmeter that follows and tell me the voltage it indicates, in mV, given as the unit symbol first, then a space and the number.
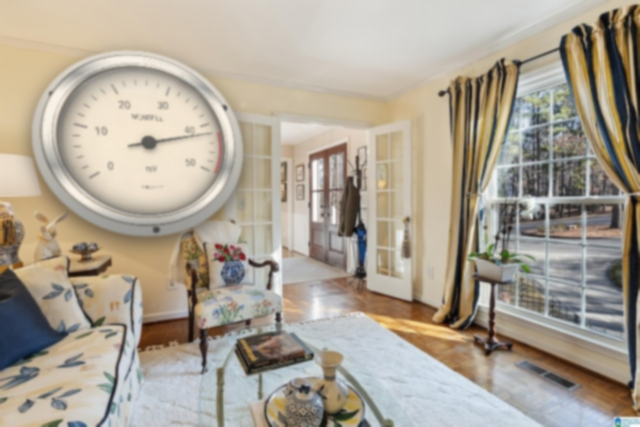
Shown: mV 42
